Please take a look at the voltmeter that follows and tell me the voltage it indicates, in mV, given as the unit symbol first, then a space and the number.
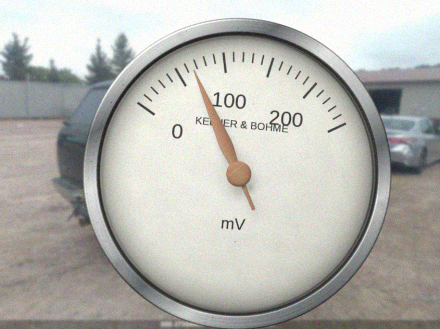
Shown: mV 65
